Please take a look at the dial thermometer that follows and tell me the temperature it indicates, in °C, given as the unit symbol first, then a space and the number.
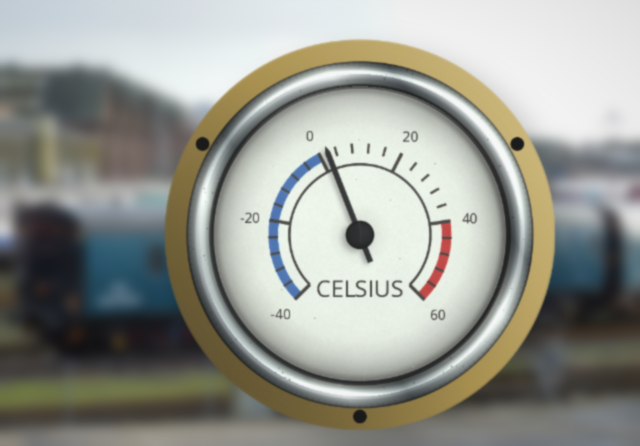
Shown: °C 2
